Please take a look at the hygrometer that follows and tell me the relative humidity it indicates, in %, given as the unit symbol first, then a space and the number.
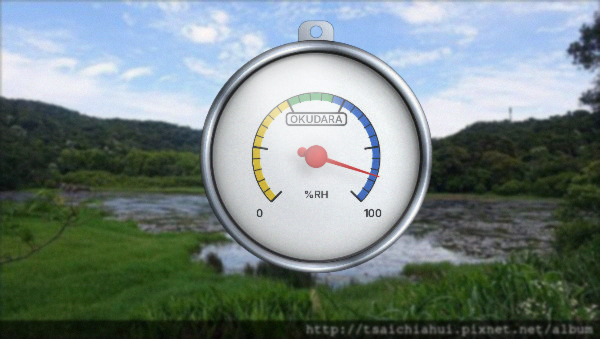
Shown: % 90
